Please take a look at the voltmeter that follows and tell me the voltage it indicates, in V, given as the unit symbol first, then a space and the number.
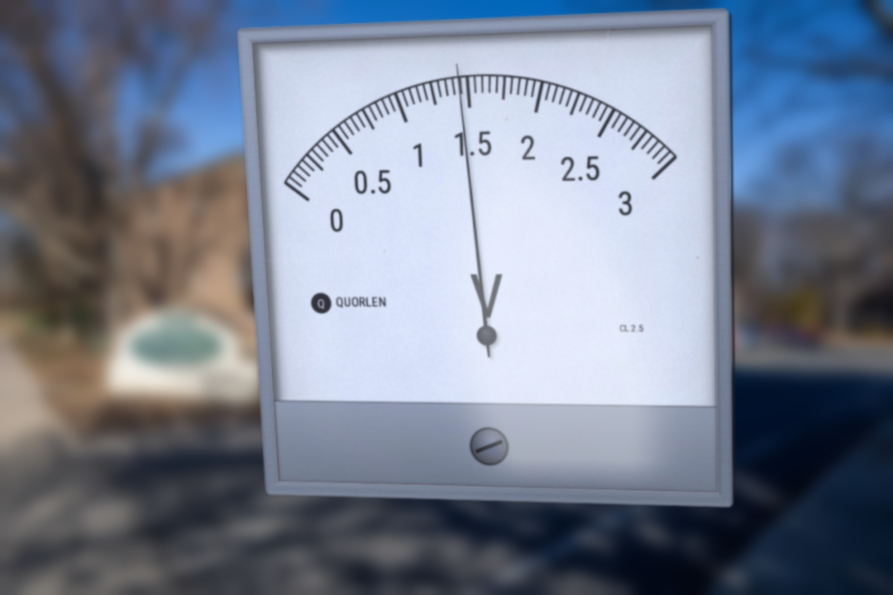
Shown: V 1.45
